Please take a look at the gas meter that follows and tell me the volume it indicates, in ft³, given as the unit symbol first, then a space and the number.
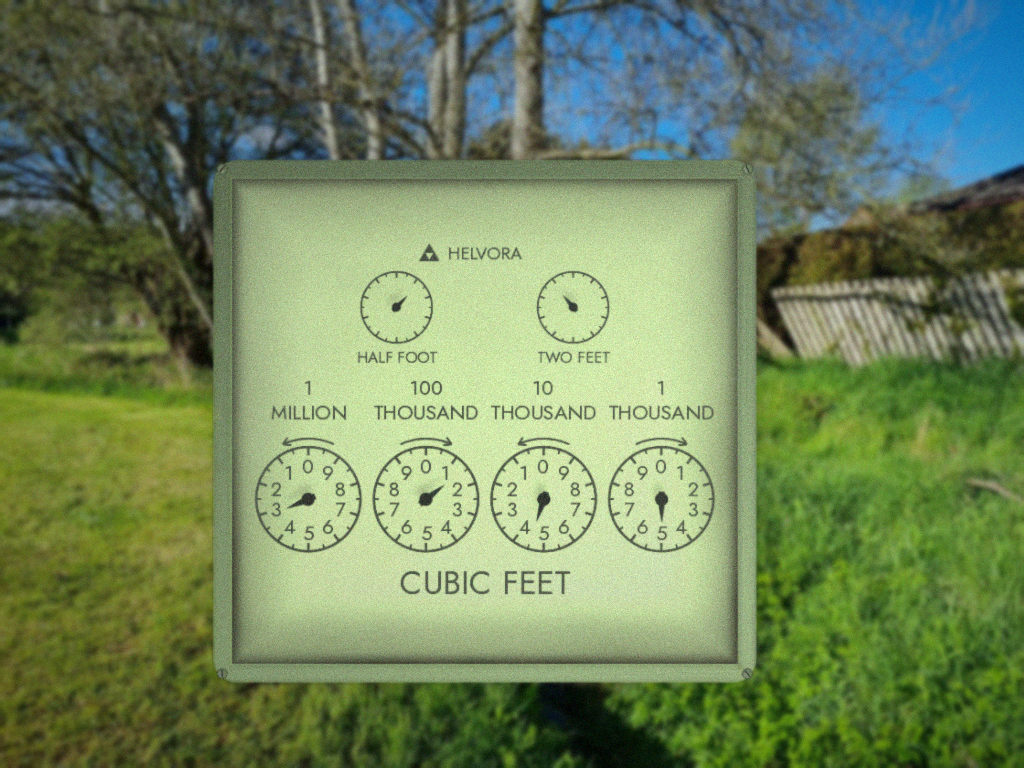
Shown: ft³ 314500
